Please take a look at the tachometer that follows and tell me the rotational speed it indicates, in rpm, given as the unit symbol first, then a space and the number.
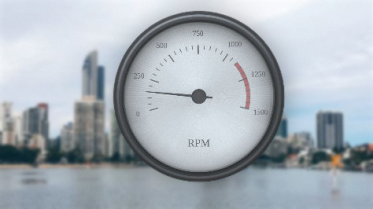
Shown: rpm 150
